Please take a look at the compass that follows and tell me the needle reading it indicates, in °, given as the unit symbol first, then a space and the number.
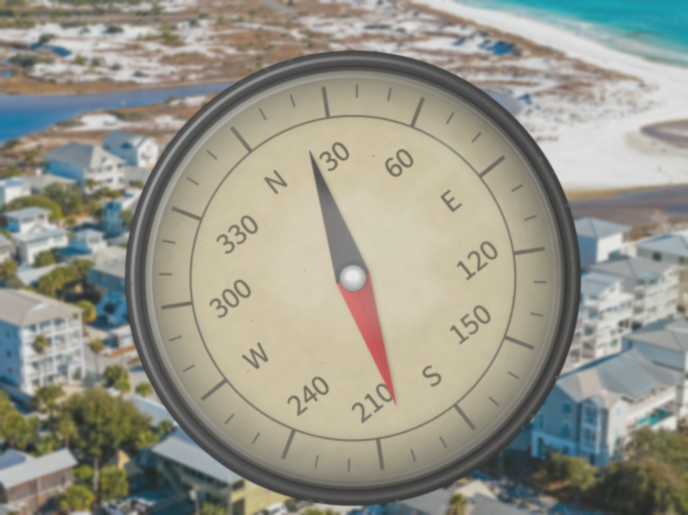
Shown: ° 200
